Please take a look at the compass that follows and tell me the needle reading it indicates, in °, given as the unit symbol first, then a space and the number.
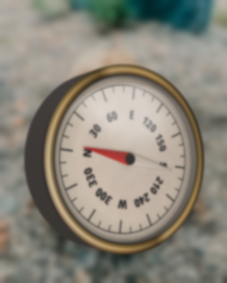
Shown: ° 5
